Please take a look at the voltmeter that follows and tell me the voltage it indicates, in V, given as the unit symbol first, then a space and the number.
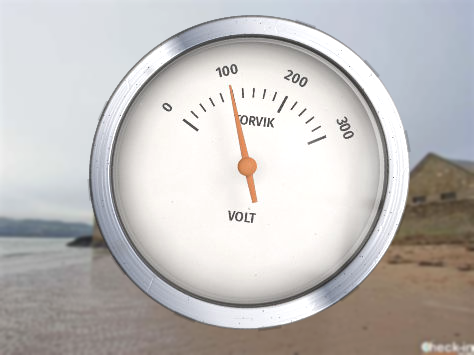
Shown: V 100
